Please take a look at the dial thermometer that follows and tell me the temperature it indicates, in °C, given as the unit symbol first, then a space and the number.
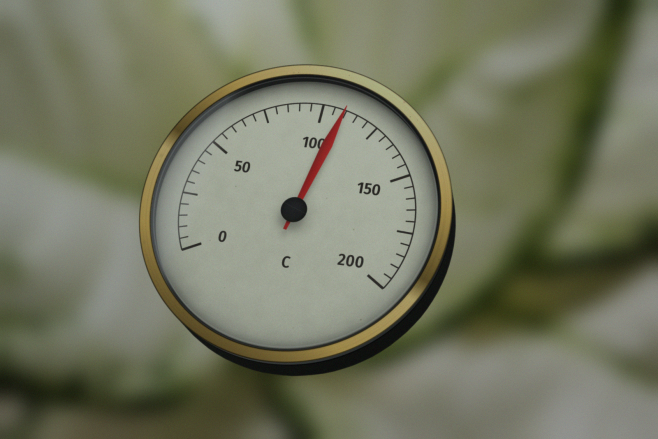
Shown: °C 110
